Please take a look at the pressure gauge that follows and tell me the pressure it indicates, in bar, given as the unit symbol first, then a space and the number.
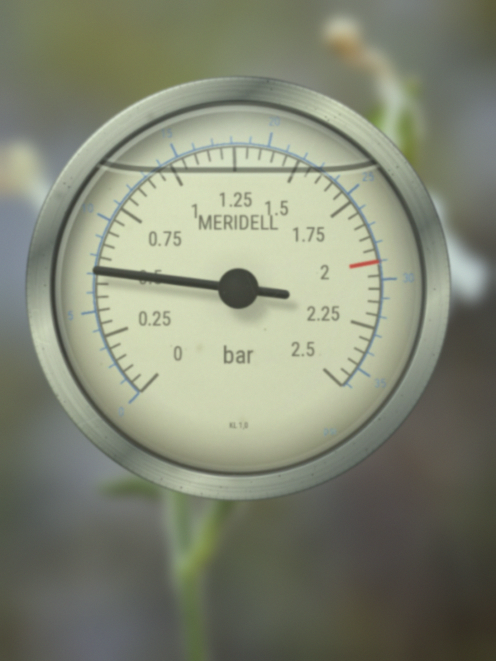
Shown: bar 0.5
